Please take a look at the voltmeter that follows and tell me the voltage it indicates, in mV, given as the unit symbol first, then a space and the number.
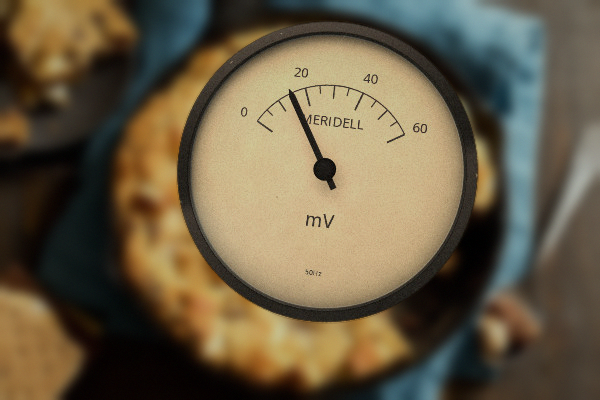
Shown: mV 15
